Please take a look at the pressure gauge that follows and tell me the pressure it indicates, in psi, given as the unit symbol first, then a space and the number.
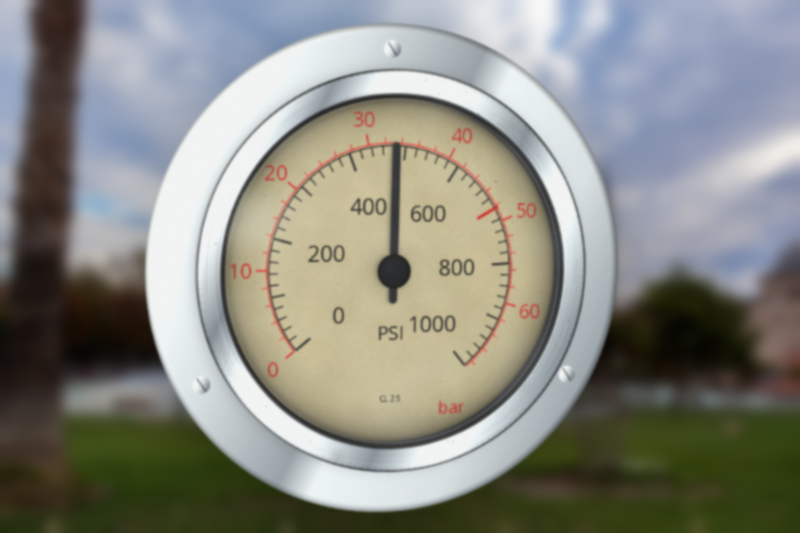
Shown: psi 480
